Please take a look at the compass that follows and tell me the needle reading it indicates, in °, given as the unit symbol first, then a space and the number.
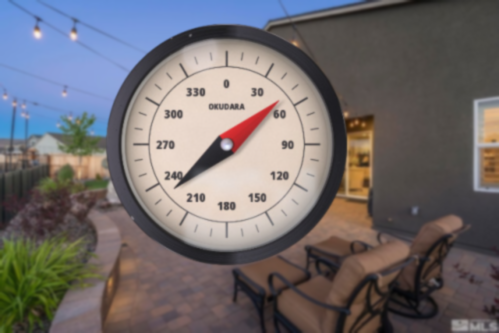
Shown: ° 50
